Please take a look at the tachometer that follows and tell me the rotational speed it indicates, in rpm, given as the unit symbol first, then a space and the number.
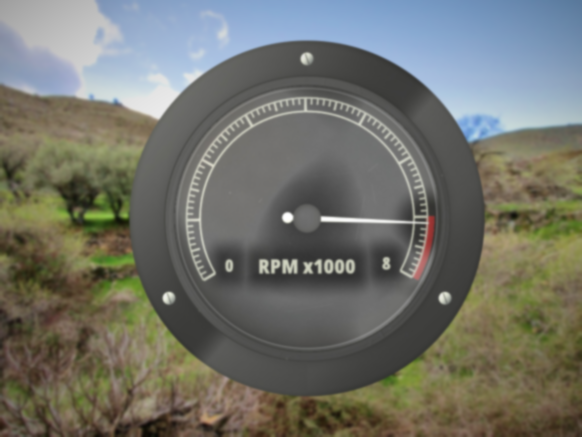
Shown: rpm 7100
